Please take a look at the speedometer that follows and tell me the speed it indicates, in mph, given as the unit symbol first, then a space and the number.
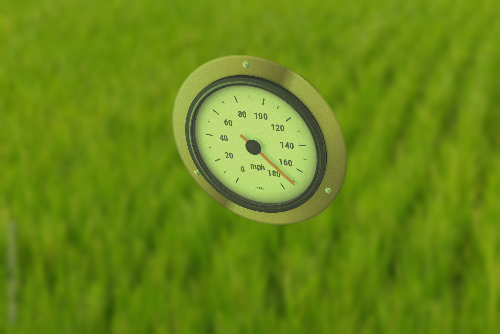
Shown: mph 170
